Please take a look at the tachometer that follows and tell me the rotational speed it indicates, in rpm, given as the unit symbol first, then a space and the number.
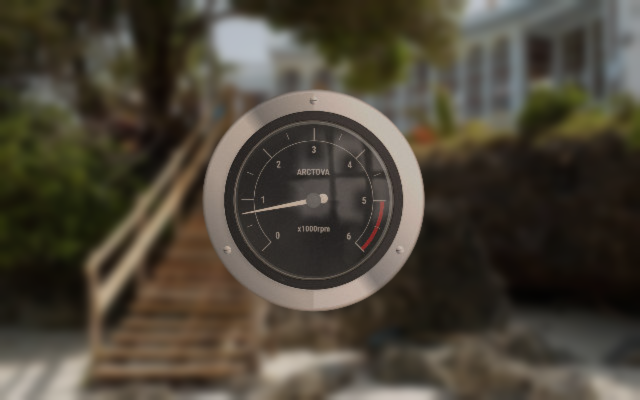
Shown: rpm 750
